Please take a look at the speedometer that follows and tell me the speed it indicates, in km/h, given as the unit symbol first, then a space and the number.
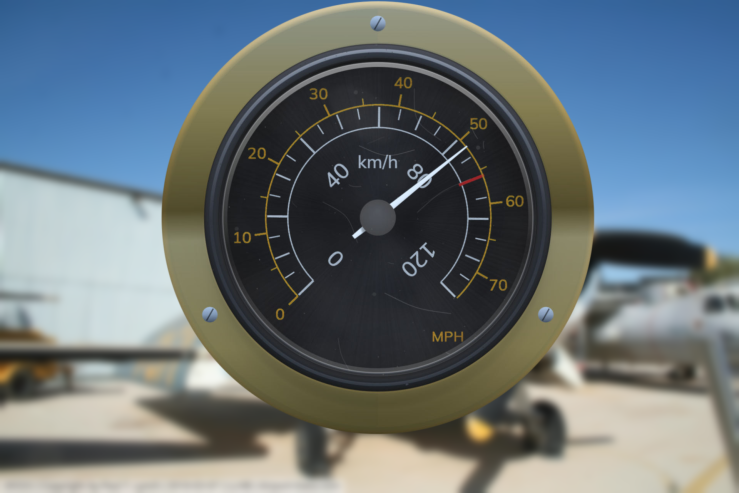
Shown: km/h 82.5
